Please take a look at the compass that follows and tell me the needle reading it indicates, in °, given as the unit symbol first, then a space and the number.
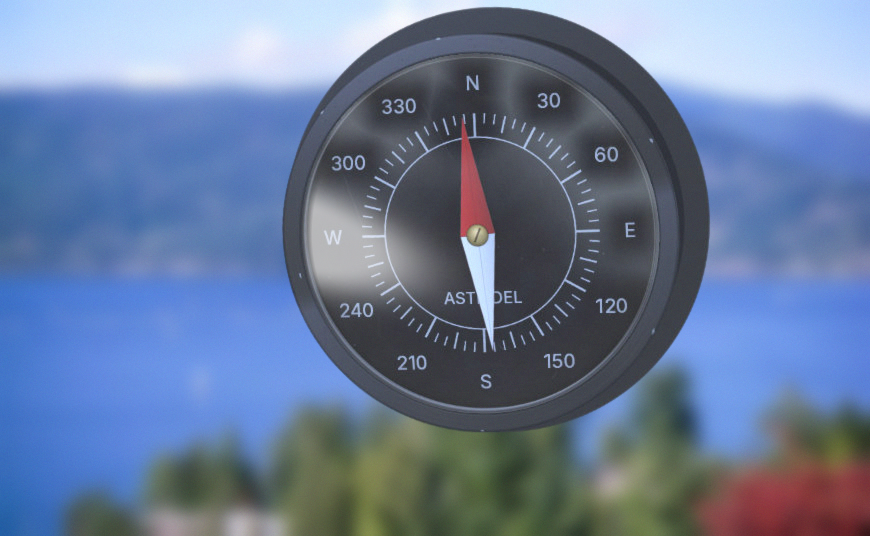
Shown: ° 355
